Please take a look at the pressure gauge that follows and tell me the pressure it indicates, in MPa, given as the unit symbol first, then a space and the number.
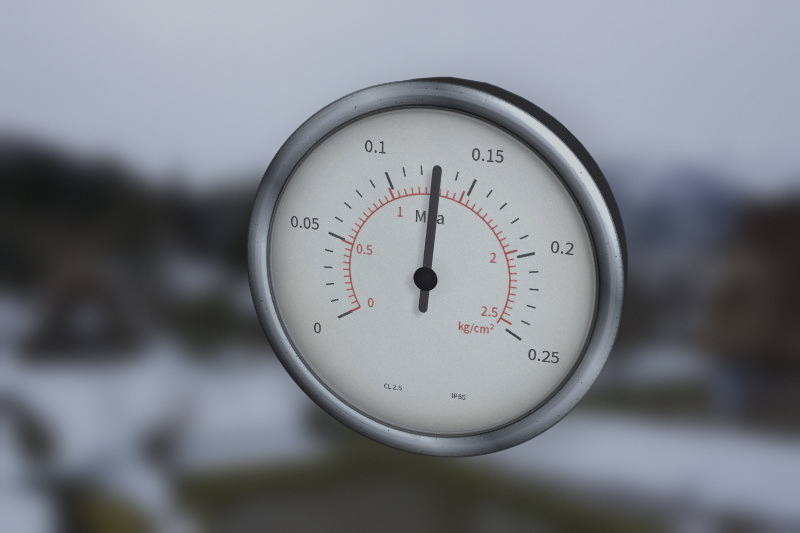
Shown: MPa 0.13
